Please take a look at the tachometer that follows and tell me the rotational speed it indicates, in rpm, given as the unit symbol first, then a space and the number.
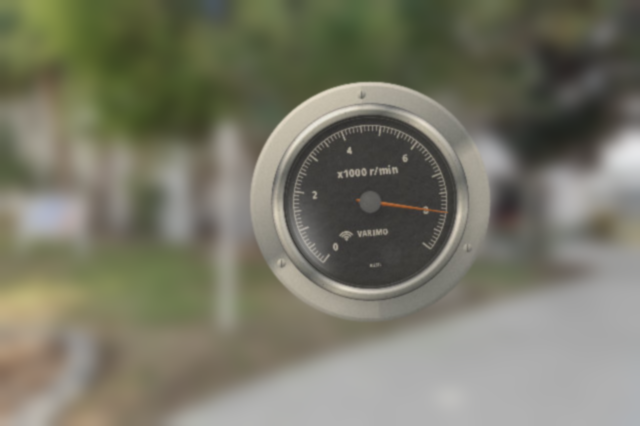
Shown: rpm 8000
